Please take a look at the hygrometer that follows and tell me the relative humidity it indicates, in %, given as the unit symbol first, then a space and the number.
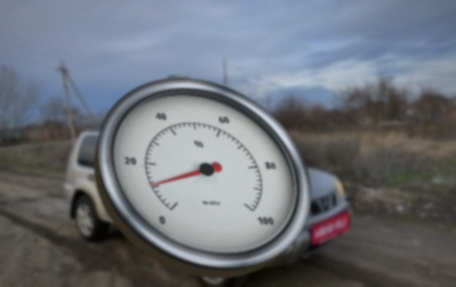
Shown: % 10
